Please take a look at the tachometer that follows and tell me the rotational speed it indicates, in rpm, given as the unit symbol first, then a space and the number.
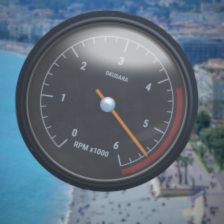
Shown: rpm 5500
